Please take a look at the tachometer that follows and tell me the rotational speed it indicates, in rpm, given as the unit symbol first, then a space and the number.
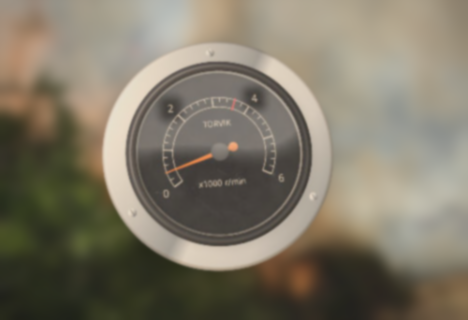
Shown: rpm 400
